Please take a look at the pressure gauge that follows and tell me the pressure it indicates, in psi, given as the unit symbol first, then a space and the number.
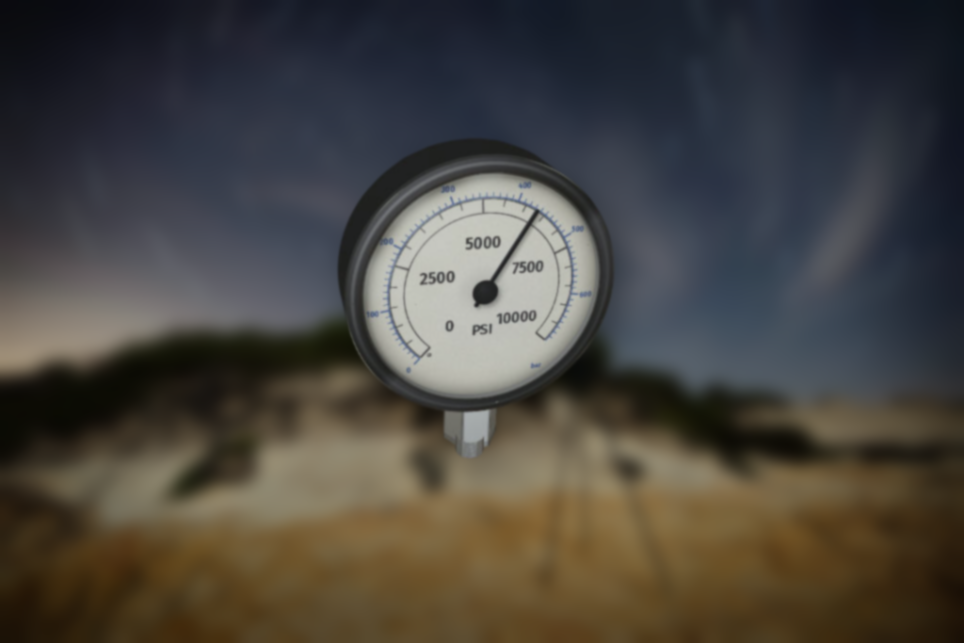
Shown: psi 6250
